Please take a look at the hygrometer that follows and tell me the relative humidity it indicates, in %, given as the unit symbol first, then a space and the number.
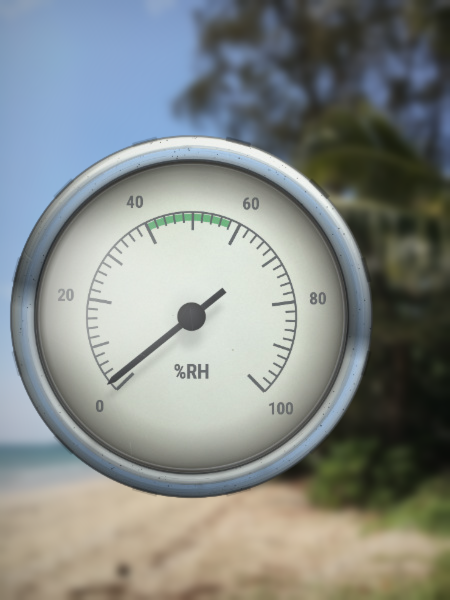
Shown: % 2
